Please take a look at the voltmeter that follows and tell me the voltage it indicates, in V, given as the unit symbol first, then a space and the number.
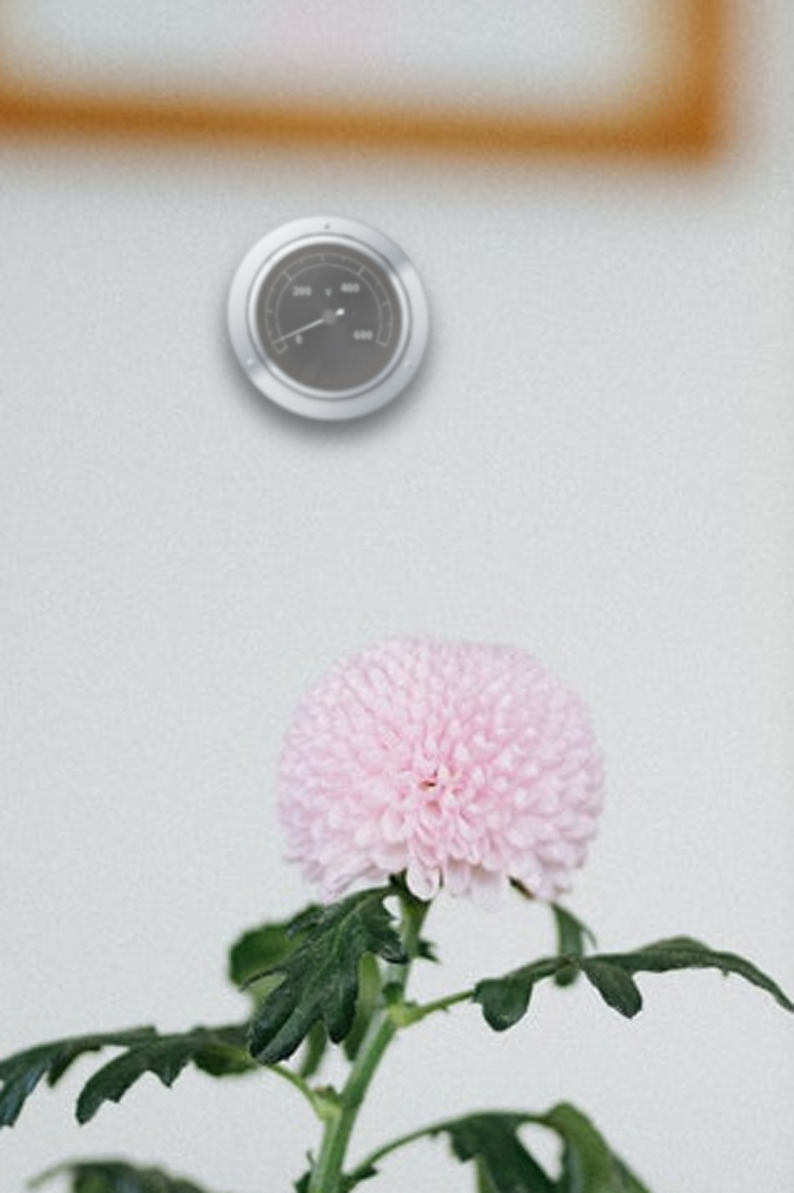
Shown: V 25
